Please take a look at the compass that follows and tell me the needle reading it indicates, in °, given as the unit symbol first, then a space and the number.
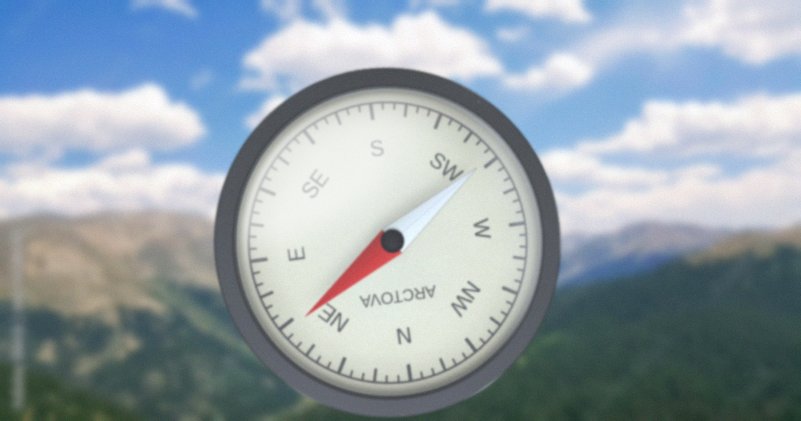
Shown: ° 57.5
